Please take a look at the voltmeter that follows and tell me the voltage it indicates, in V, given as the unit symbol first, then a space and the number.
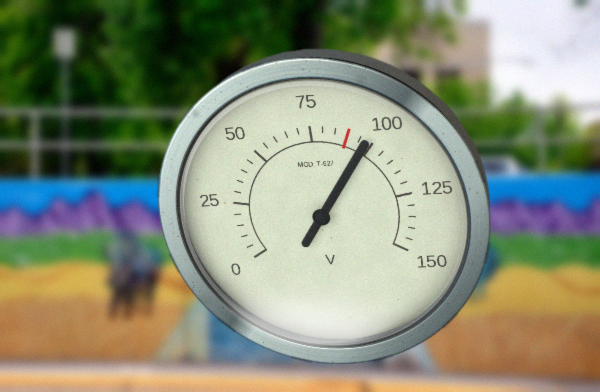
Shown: V 97.5
